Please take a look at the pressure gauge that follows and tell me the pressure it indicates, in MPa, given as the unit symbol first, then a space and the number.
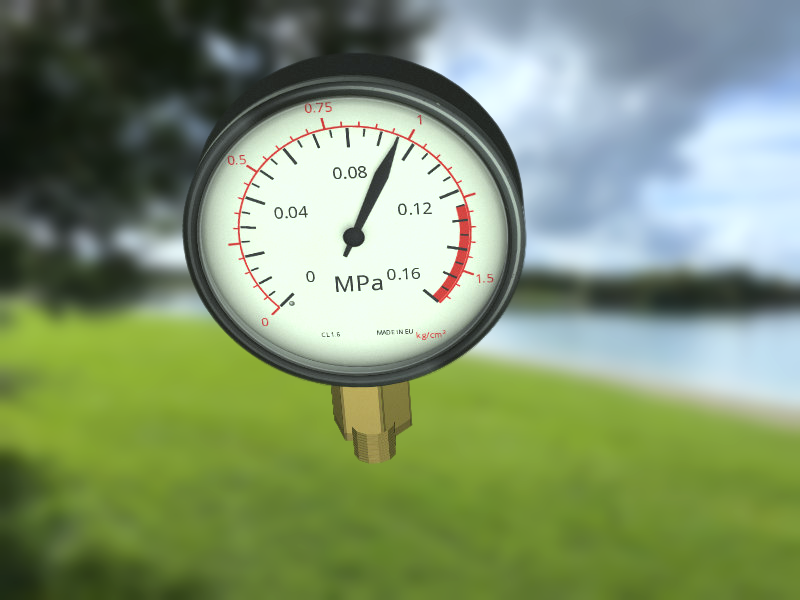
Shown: MPa 0.095
